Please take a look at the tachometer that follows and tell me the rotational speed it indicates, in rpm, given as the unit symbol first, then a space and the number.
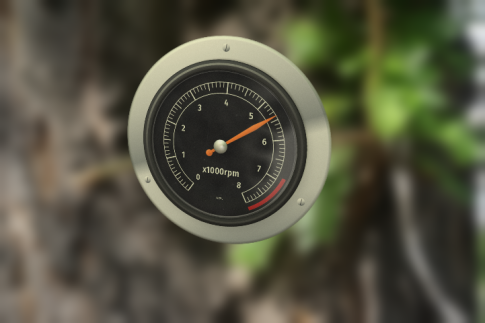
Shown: rpm 5400
